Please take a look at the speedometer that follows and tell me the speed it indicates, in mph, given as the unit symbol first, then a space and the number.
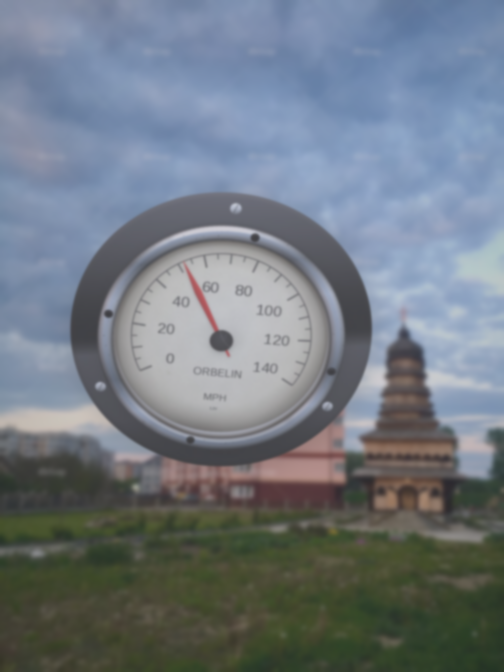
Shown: mph 52.5
